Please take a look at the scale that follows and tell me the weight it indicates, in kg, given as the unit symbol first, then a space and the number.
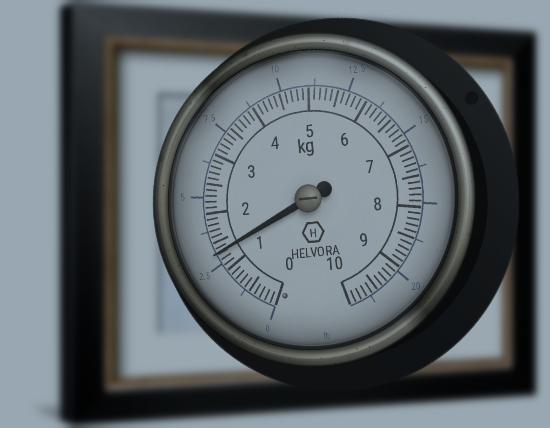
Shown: kg 1.3
